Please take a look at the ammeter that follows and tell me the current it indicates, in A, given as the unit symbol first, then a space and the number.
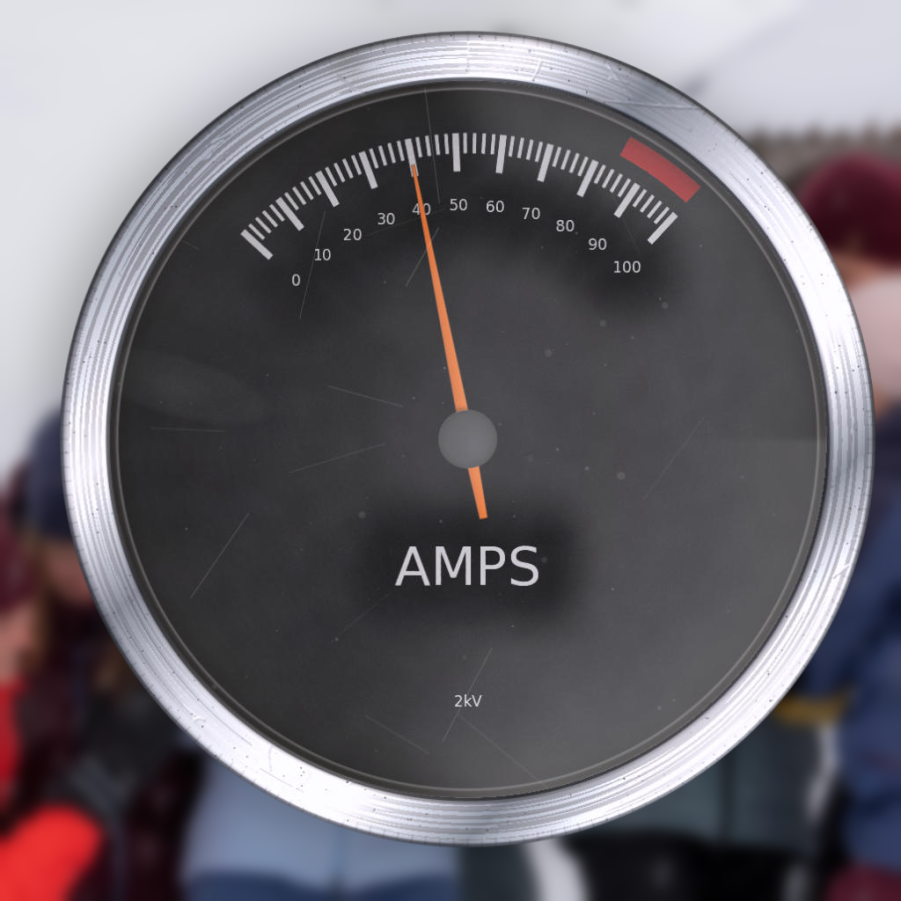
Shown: A 40
